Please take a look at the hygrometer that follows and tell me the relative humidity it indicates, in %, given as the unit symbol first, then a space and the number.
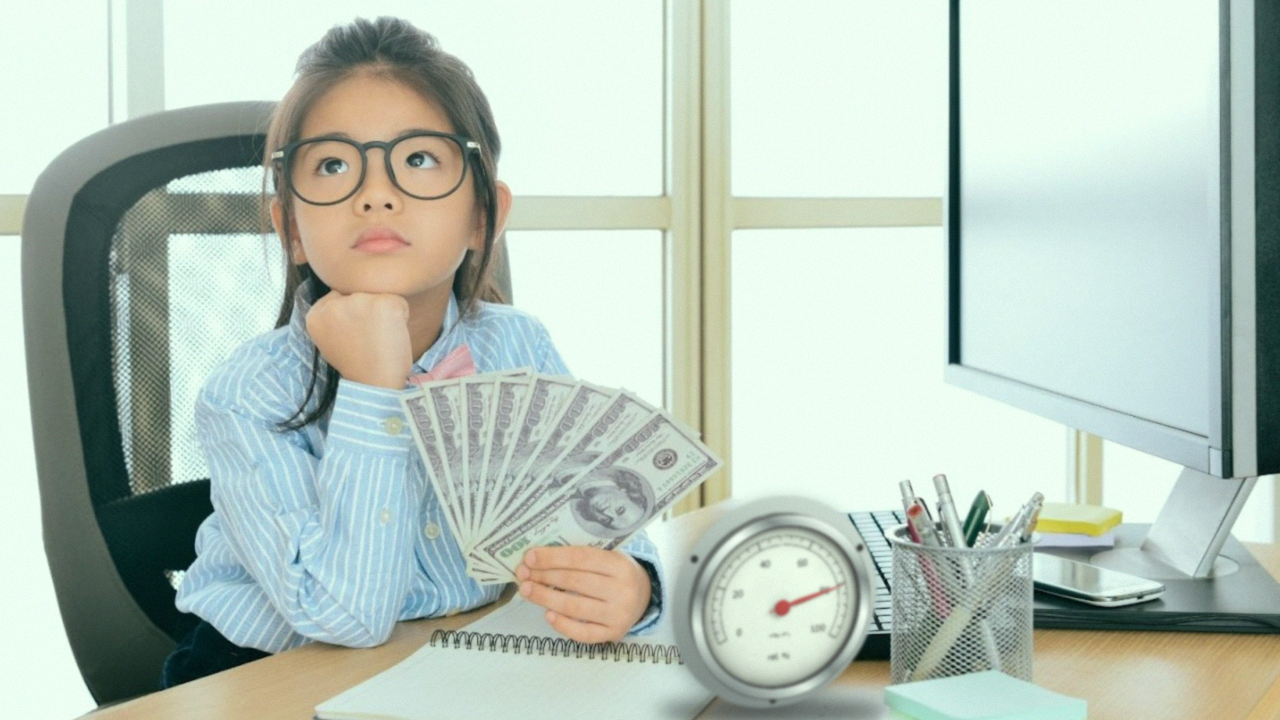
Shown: % 80
